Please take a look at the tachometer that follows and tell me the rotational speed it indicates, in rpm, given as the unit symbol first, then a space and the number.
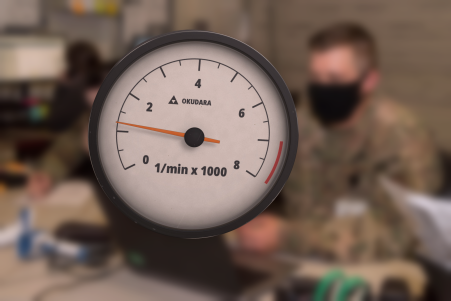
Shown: rpm 1250
